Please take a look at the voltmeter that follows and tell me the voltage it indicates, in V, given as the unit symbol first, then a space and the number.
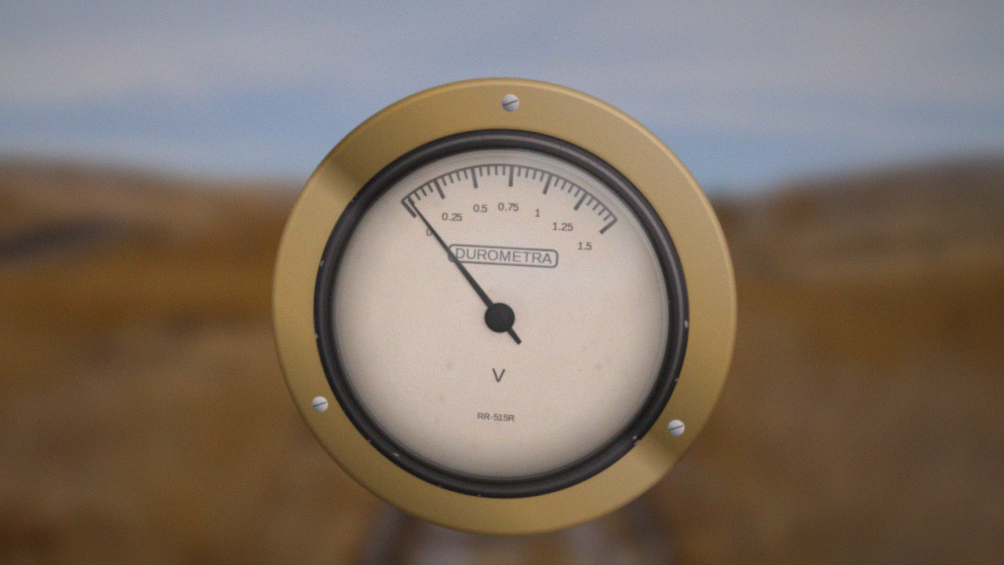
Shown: V 0.05
